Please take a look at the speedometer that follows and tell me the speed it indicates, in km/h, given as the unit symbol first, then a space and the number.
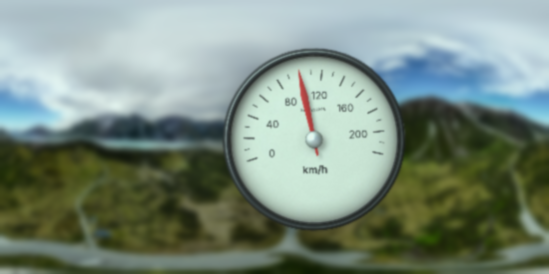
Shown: km/h 100
